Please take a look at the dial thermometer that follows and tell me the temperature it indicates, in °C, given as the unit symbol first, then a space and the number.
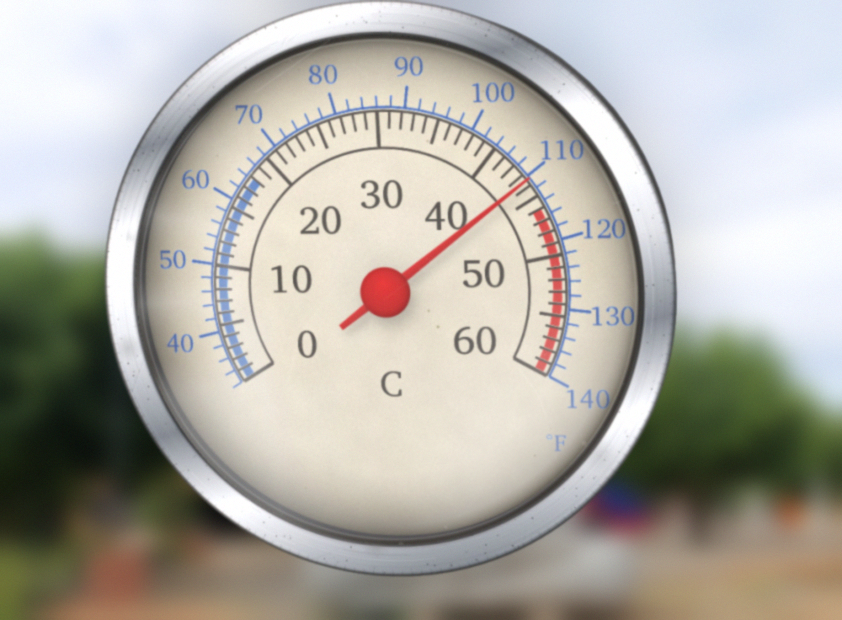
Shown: °C 43.5
